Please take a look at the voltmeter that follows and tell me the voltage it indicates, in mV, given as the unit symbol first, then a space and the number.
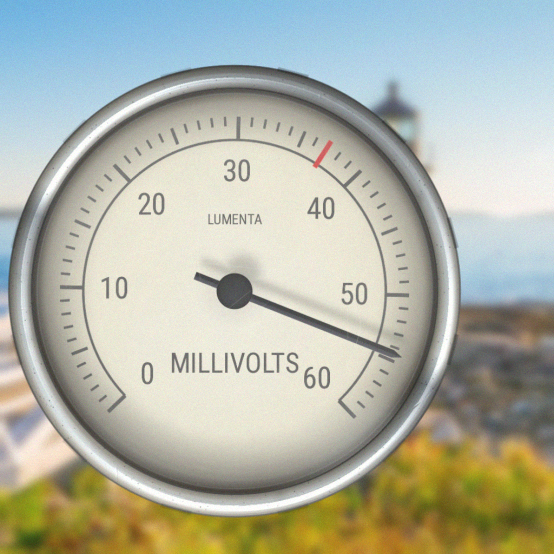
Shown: mV 54.5
